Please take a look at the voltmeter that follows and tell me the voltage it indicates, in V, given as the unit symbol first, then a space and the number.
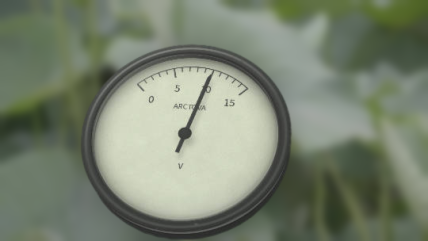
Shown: V 10
